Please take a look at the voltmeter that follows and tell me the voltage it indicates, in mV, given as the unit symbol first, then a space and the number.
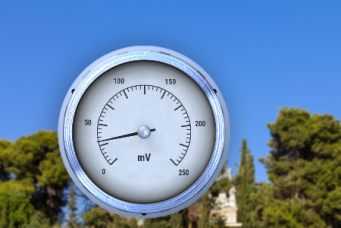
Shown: mV 30
